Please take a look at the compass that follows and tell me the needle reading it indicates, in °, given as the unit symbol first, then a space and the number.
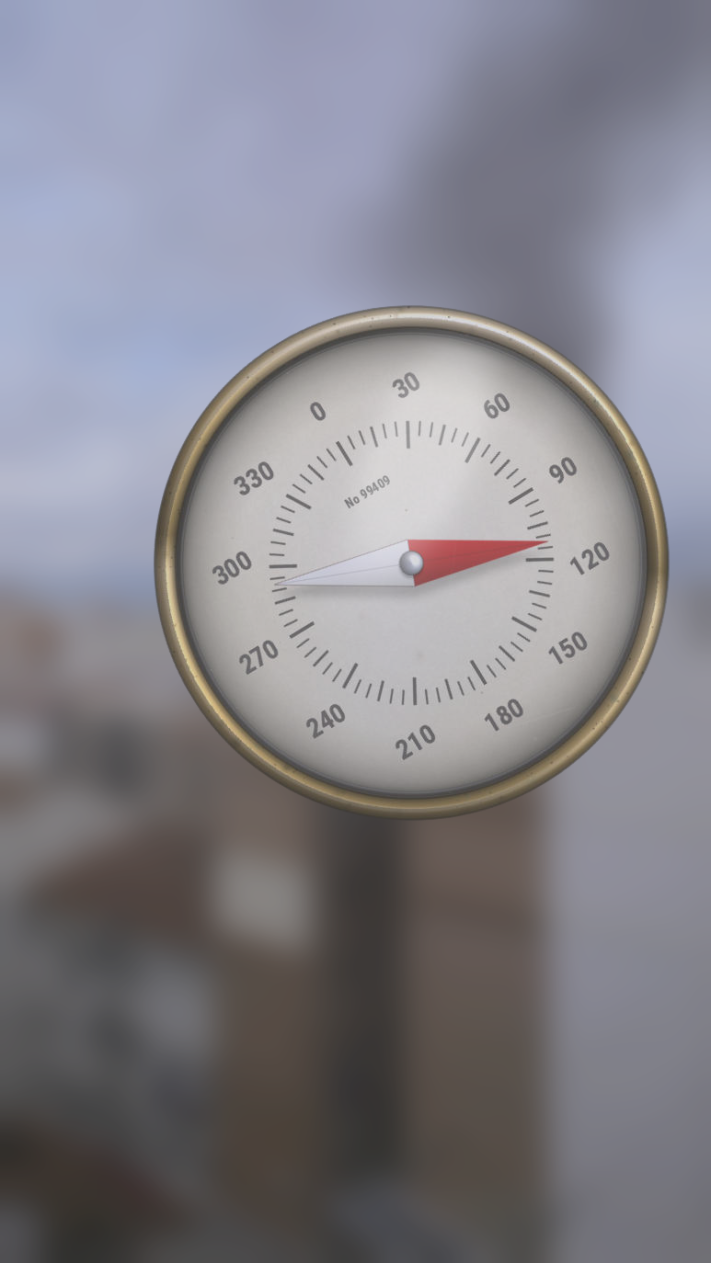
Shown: ° 112.5
